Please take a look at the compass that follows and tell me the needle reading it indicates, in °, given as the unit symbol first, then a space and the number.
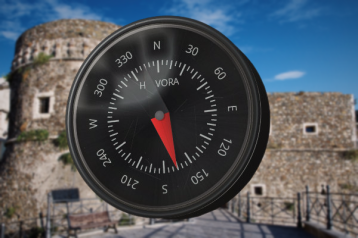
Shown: ° 165
